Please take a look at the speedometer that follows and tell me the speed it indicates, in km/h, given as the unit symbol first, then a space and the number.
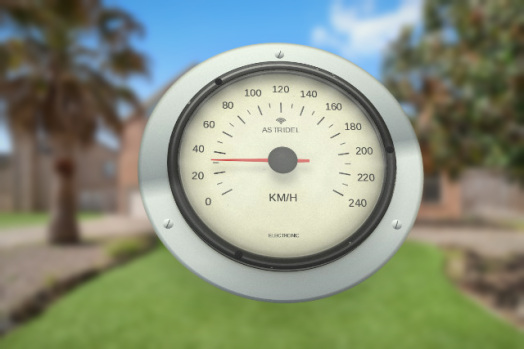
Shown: km/h 30
